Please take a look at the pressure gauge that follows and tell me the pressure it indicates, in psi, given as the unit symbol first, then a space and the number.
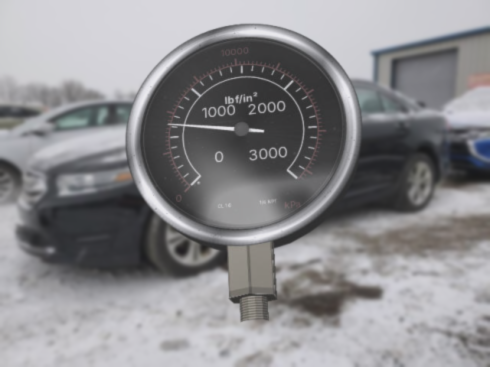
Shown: psi 600
